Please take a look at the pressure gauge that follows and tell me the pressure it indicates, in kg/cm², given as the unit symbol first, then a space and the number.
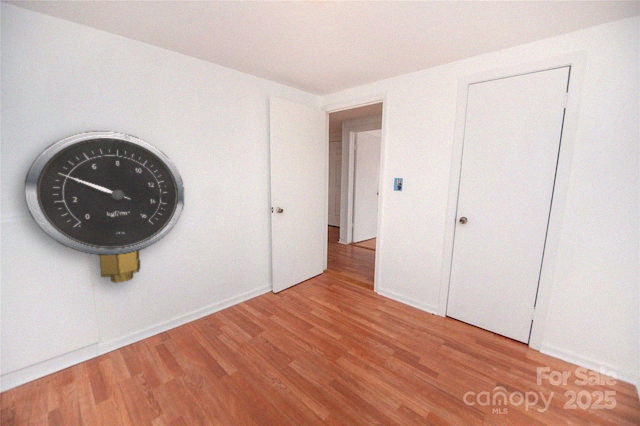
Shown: kg/cm² 4
